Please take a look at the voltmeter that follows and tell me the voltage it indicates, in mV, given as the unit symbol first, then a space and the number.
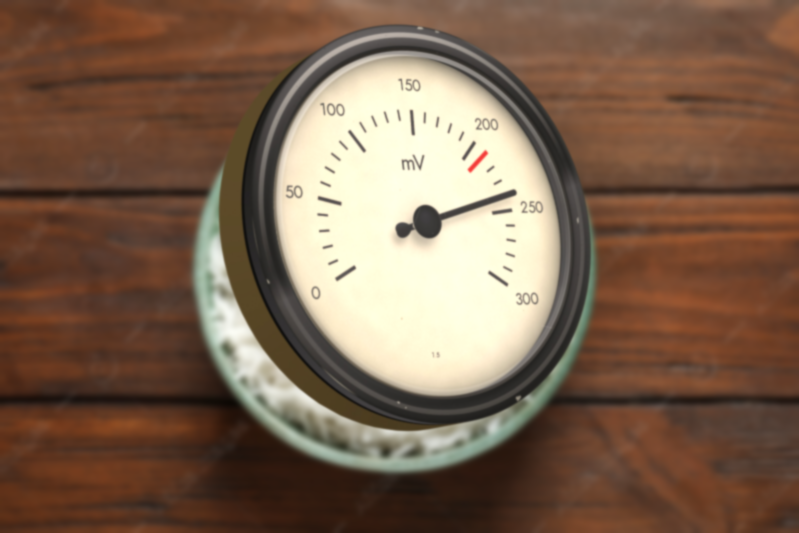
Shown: mV 240
